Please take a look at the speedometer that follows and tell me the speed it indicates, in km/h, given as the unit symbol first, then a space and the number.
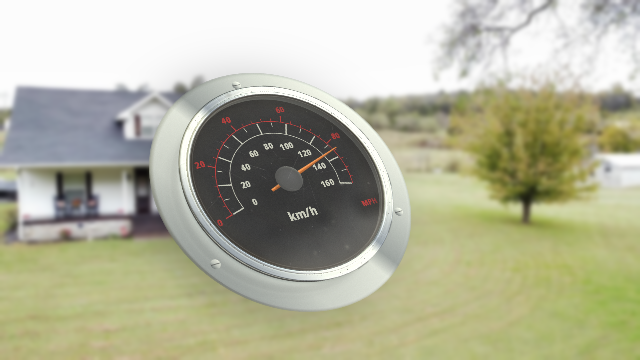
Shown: km/h 135
